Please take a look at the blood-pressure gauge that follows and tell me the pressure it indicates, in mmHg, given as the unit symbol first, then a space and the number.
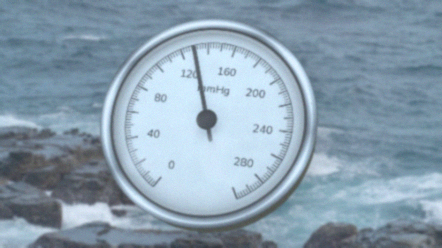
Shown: mmHg 130
